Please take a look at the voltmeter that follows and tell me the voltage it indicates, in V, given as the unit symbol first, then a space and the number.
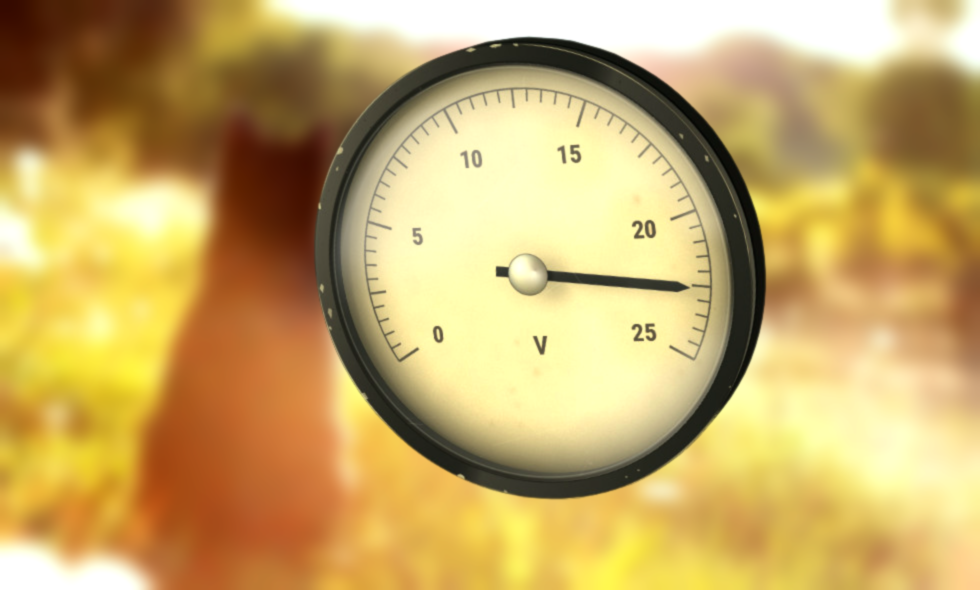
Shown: V 22.5
